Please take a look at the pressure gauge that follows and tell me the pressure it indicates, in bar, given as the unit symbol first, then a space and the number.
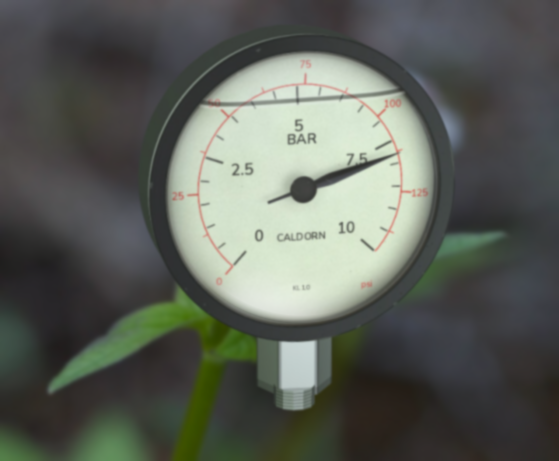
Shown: bar 7.75
